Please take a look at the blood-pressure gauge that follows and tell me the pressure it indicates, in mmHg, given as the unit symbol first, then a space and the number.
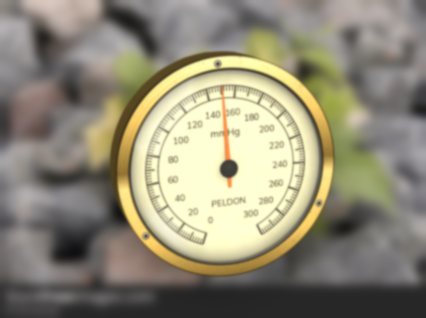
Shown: mmHg 150
